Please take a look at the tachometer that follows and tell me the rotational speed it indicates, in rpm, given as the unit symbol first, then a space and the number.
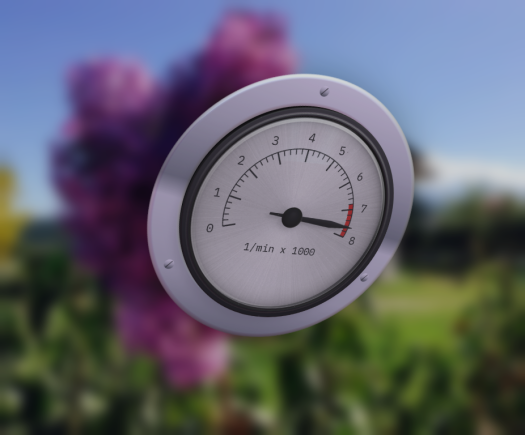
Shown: rpm 7600
